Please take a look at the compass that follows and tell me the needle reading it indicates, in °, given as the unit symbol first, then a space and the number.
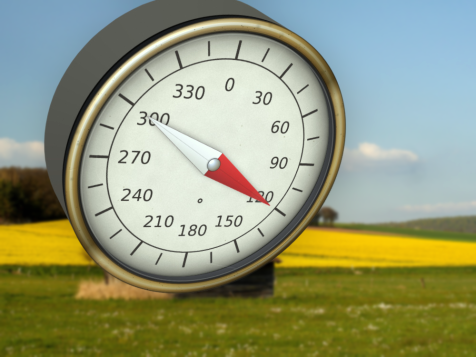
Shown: ° 120
